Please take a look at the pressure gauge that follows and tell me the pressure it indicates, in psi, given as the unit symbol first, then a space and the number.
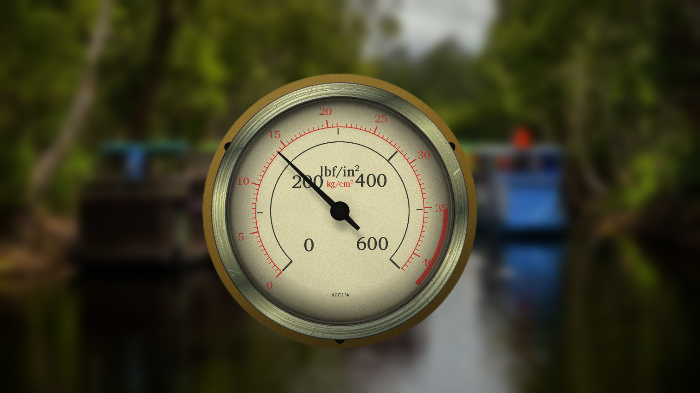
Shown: psi 200
